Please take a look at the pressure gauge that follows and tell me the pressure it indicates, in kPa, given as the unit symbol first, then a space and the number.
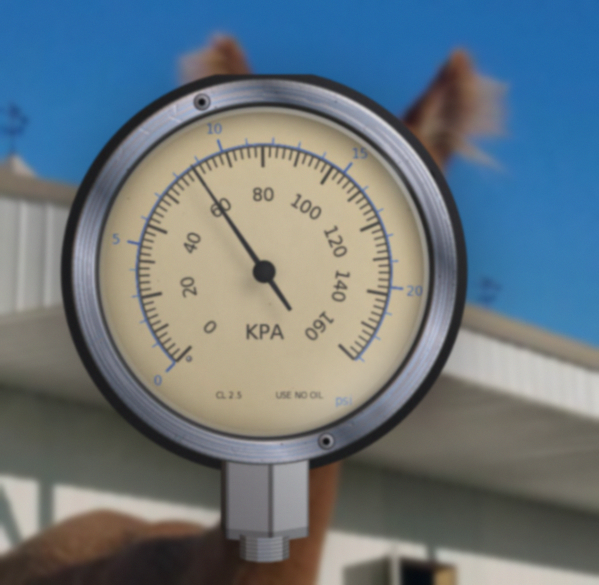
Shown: kPa 60
